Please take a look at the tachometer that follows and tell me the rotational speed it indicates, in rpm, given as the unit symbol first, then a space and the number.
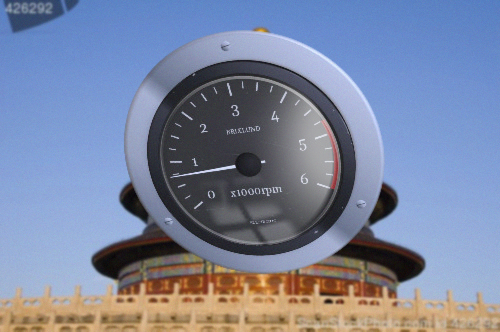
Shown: rpm 750
